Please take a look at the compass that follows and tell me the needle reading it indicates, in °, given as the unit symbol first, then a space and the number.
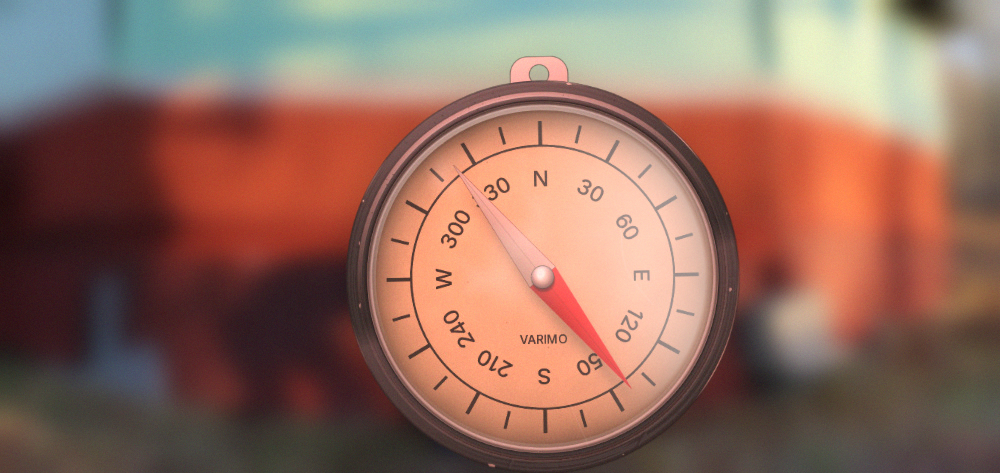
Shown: ° 142.5
